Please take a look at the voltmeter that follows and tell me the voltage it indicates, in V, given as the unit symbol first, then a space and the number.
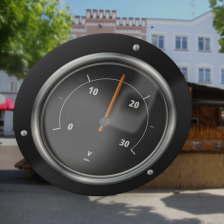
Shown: V 15
